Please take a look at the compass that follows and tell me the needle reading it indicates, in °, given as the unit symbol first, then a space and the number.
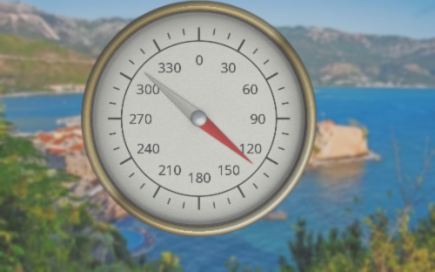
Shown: ° 130
